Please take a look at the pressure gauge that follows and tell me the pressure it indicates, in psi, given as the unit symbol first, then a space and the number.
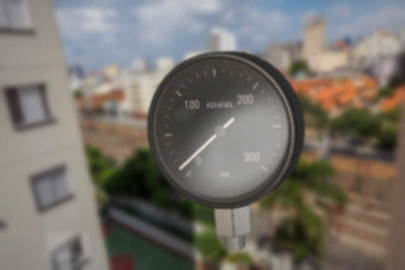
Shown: psi 10
